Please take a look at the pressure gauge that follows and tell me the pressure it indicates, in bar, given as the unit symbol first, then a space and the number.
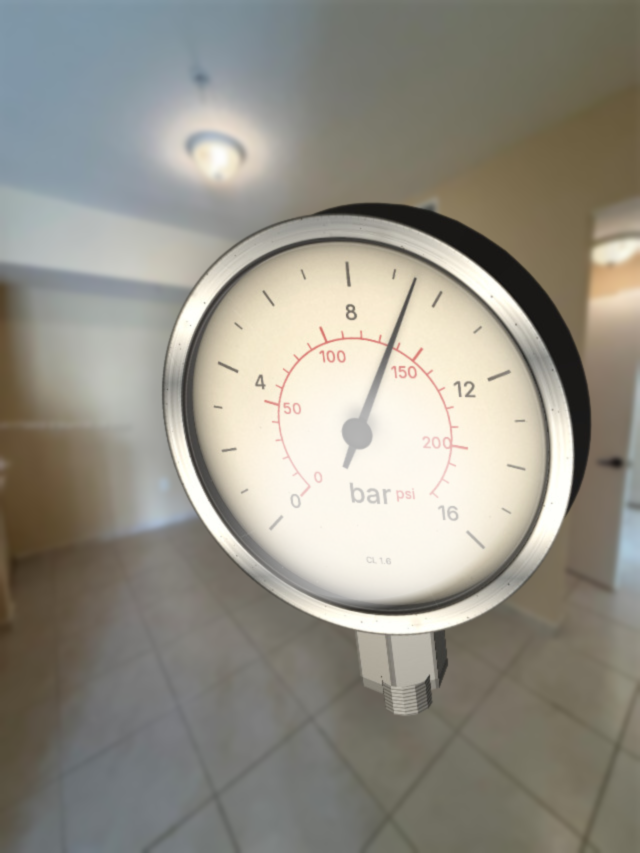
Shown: bar 9.5
